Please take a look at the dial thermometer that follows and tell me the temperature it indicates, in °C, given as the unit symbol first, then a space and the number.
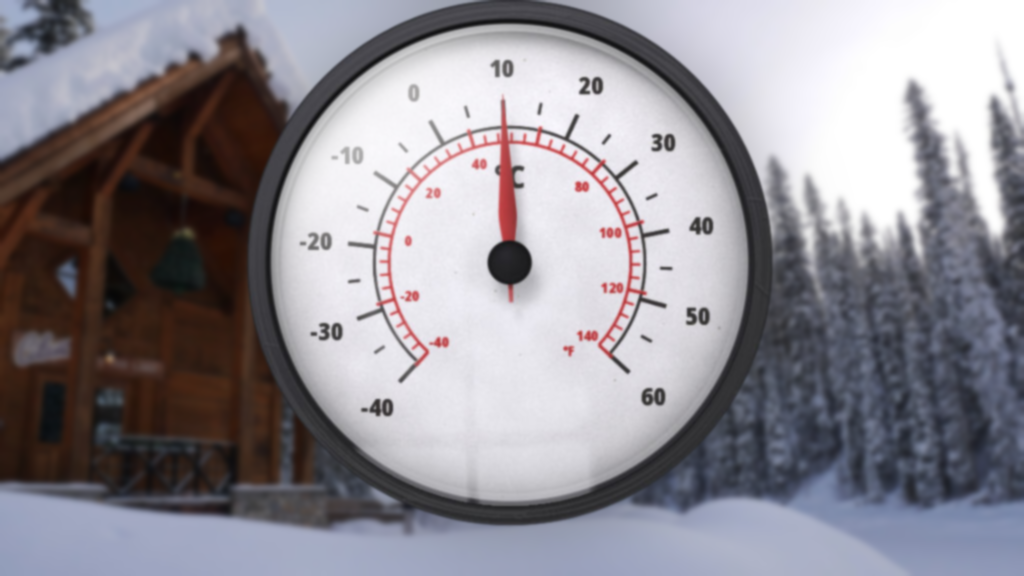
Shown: °C 10
